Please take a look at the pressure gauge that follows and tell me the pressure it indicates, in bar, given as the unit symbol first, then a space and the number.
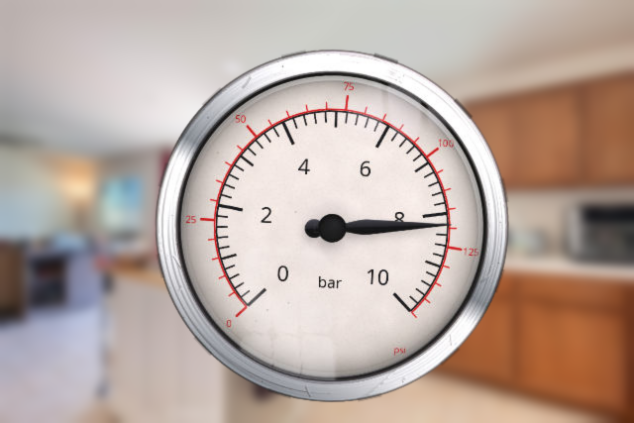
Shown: bar 8.2
